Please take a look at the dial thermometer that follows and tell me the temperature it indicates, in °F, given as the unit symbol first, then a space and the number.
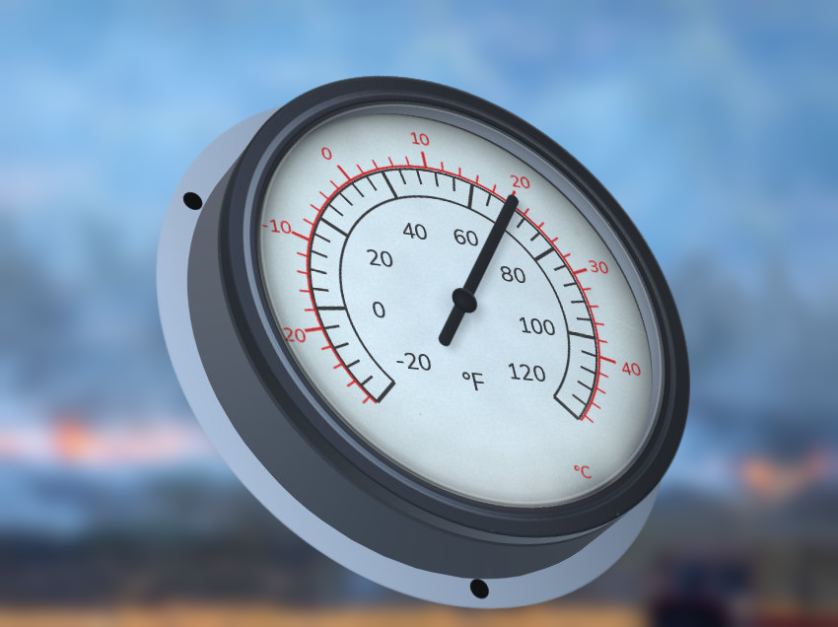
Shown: °F 68
